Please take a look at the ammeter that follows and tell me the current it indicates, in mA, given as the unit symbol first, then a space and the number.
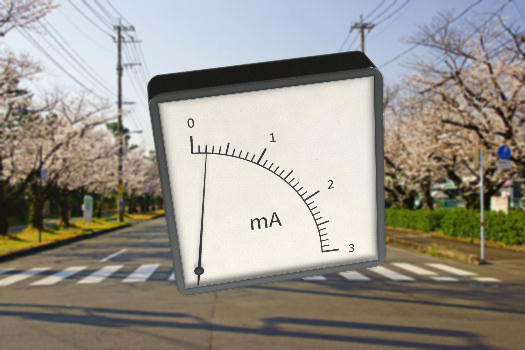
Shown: mA 0.2
